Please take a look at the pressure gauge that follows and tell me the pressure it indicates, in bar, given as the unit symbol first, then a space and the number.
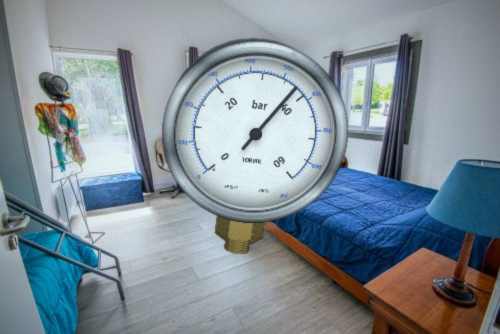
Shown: bar 37.5
